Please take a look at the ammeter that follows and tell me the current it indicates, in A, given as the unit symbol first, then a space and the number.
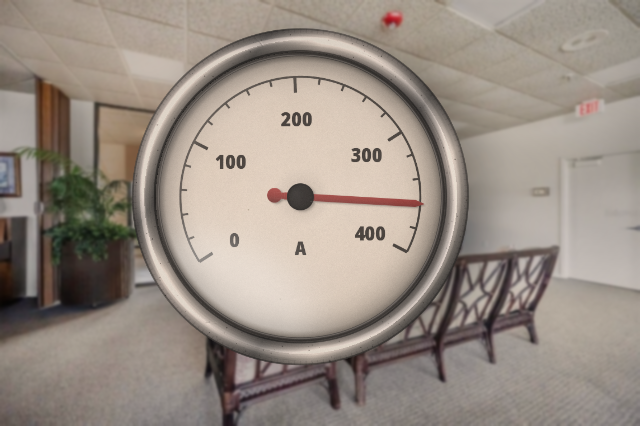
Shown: A 360
